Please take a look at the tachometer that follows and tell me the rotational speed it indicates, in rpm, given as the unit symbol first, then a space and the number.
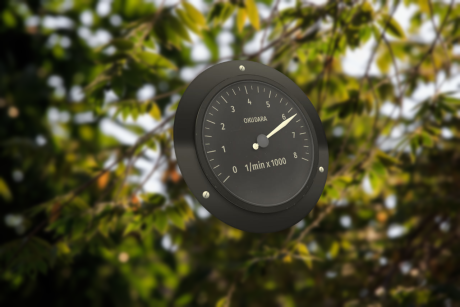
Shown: rpm 6250
